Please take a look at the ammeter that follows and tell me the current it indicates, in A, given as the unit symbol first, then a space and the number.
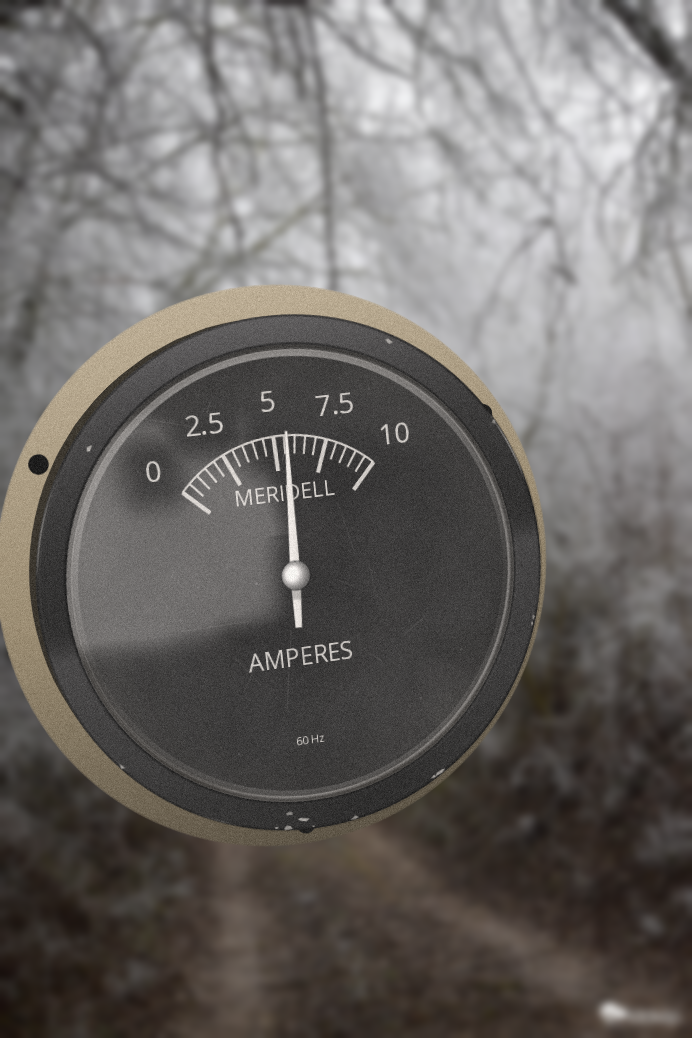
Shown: A 5.5
